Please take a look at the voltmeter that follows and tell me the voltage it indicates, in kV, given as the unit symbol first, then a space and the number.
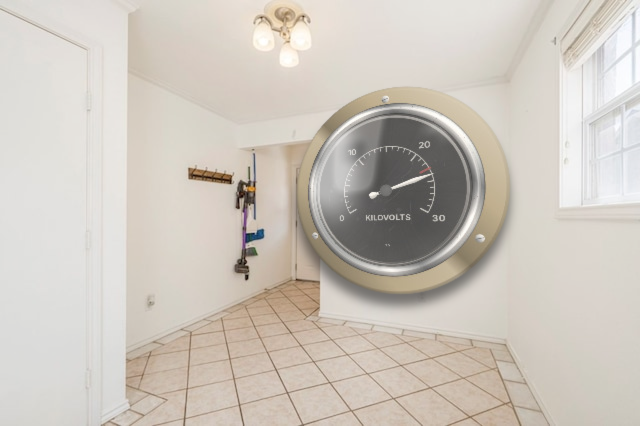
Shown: kV 24
